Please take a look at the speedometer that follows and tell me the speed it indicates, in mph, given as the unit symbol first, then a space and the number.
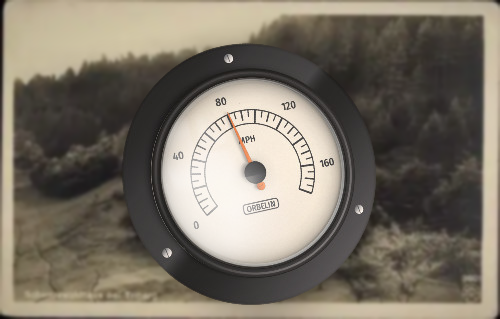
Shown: mph 80
